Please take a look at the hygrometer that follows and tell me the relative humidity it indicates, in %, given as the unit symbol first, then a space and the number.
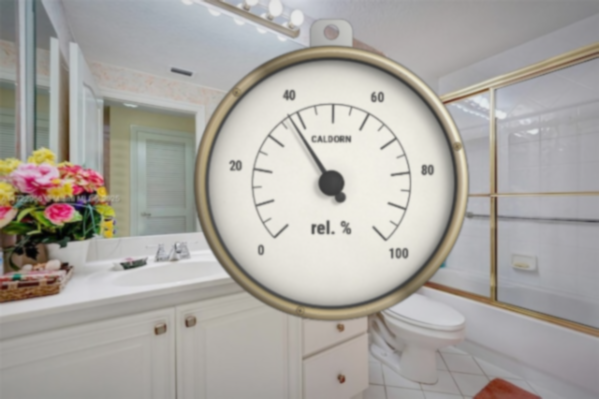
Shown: % 37.5
